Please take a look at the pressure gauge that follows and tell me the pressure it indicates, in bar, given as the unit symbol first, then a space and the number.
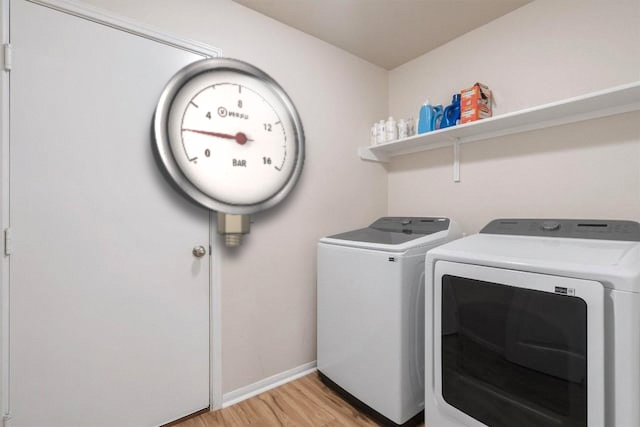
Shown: bar 2
